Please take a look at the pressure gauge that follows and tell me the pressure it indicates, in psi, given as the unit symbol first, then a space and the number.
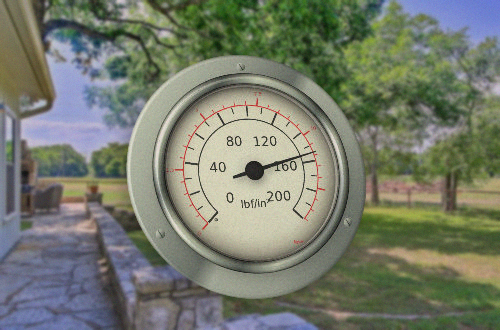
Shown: psi 155
